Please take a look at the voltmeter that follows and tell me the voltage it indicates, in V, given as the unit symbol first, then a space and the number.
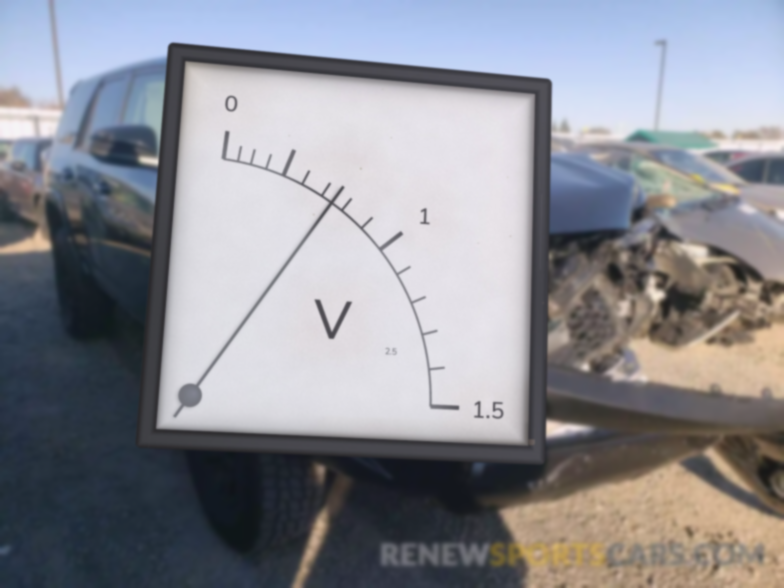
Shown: V 0.75
